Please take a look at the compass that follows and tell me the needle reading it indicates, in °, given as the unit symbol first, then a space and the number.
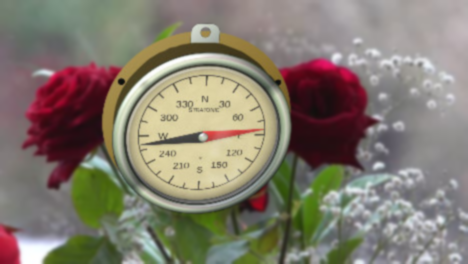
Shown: ° 82.5
